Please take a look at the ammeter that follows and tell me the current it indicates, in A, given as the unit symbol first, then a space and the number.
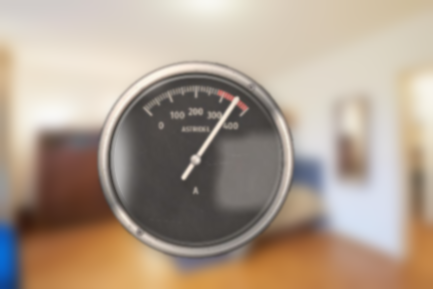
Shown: A 350
